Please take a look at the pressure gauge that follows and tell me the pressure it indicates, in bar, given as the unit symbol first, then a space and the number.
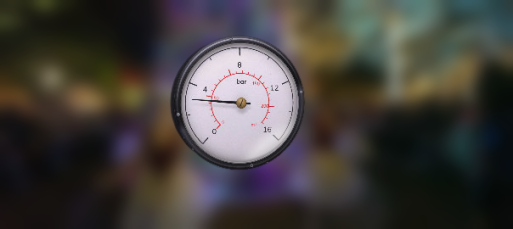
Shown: bar 3
